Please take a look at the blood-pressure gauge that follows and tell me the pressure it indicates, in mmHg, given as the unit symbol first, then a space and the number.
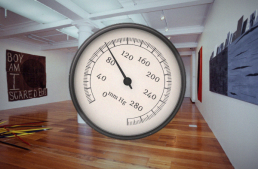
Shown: mmHg 90
